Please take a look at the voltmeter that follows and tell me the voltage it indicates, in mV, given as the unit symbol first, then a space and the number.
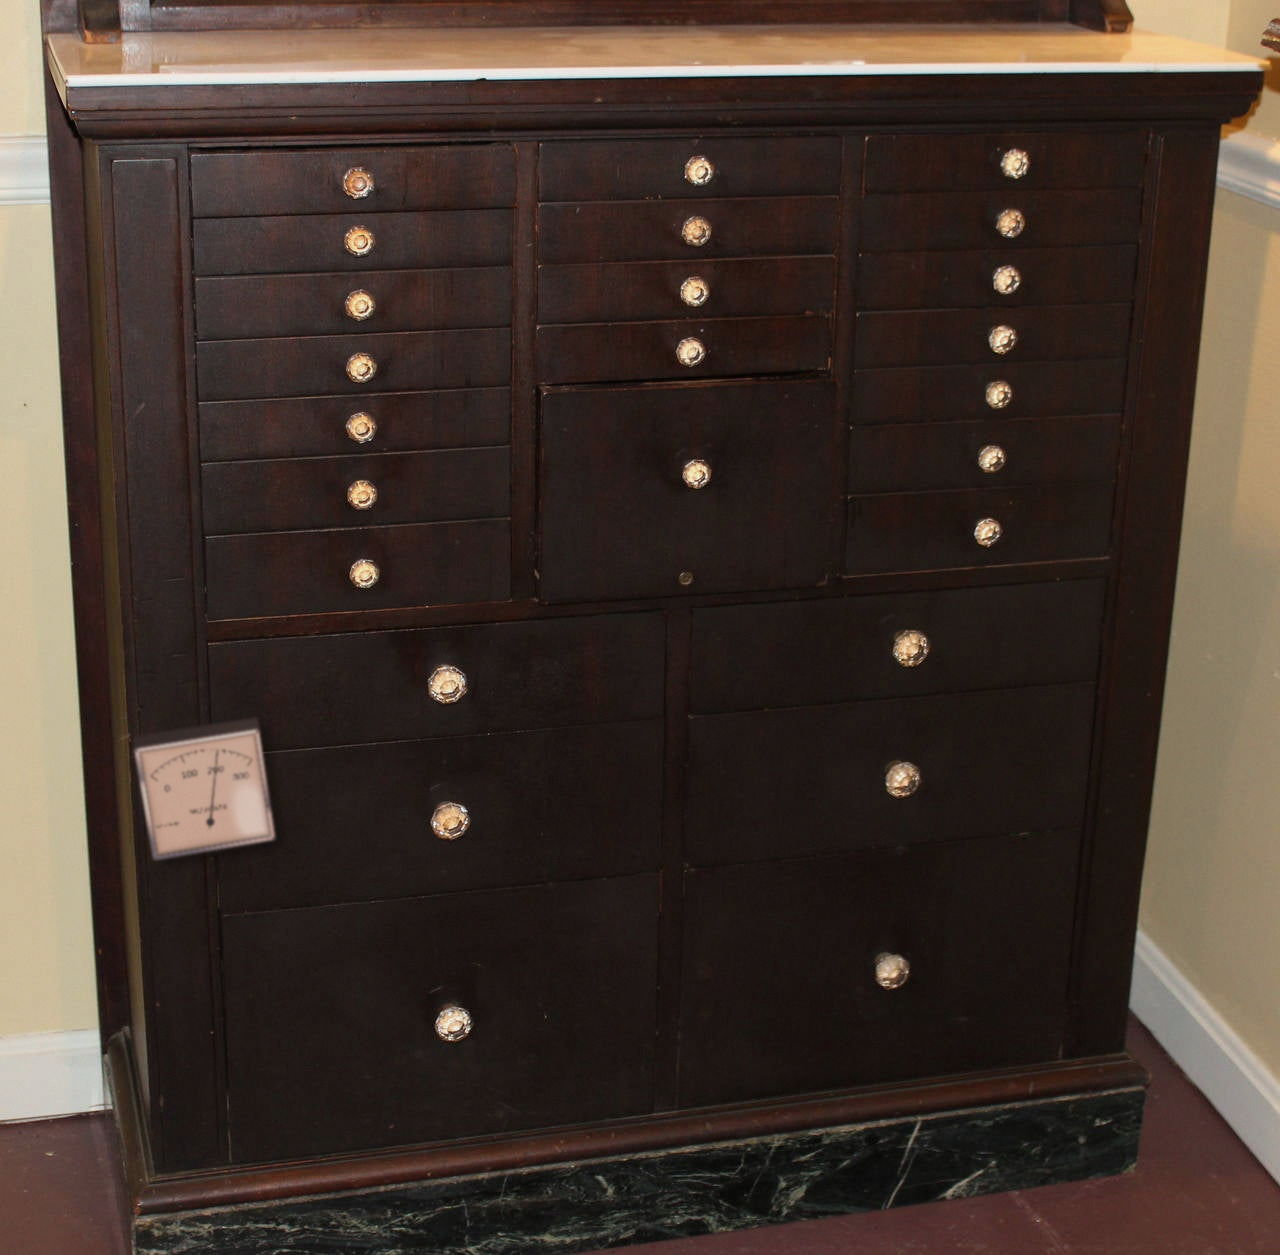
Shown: mV 200
